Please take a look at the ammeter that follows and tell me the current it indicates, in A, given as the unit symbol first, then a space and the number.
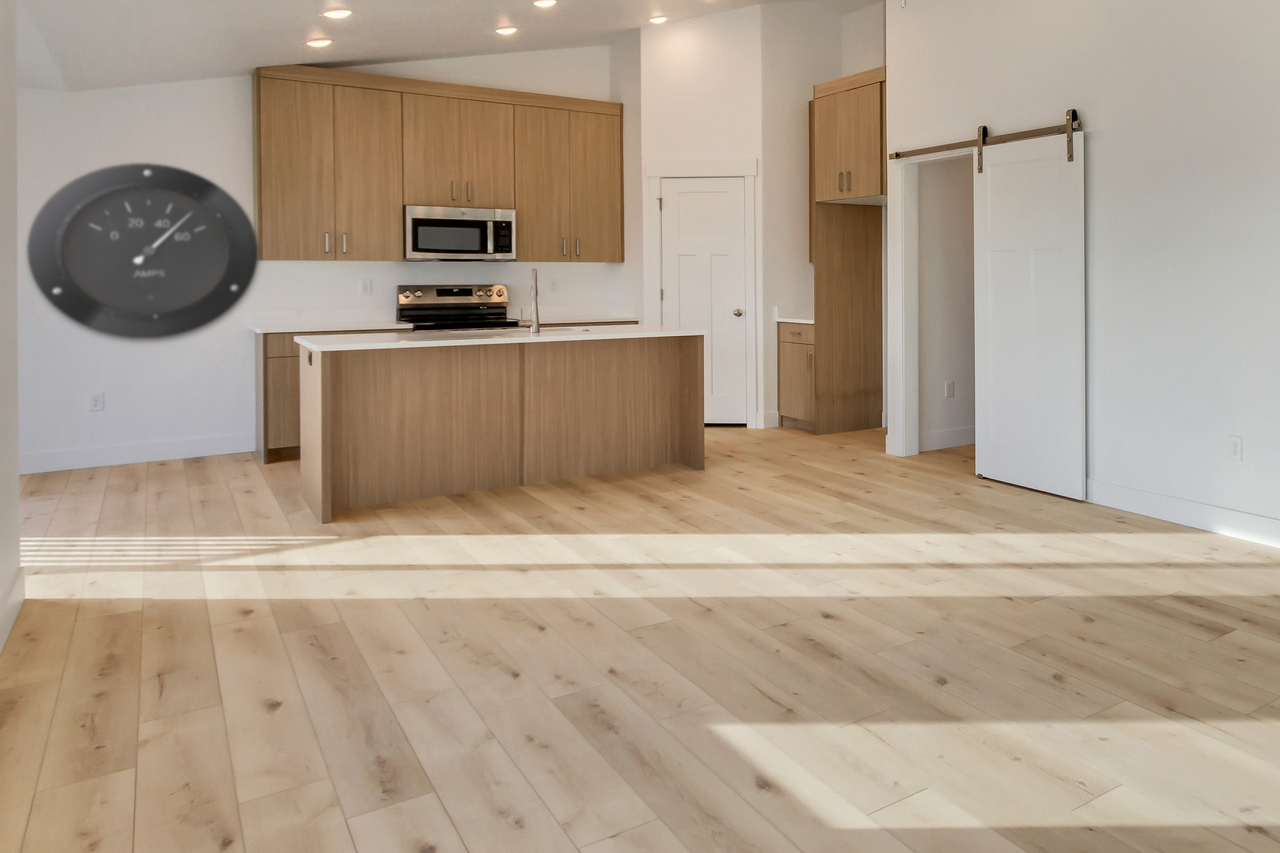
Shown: A 50
